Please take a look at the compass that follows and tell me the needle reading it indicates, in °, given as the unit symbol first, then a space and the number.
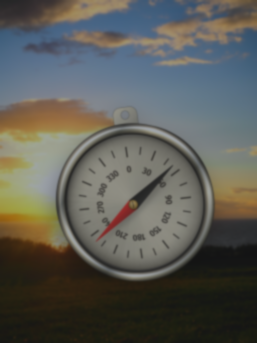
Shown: ° 232.5
